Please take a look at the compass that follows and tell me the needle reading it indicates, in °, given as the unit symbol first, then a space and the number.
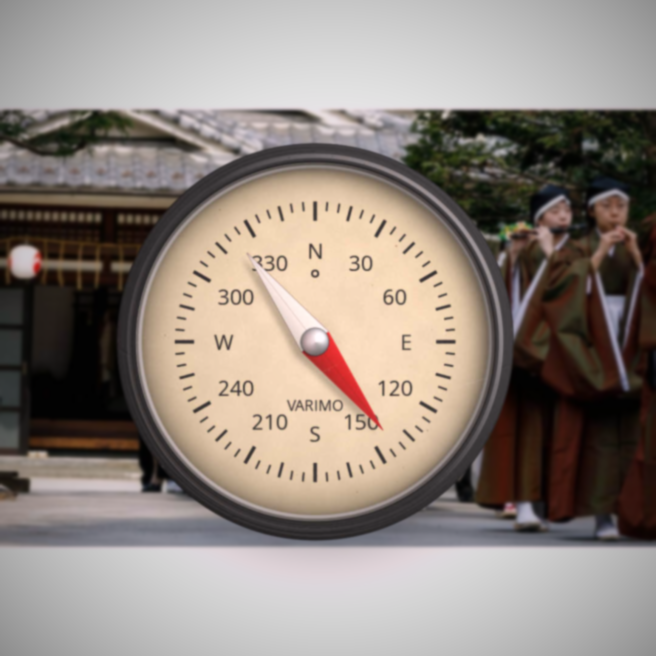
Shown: ° 142.5
